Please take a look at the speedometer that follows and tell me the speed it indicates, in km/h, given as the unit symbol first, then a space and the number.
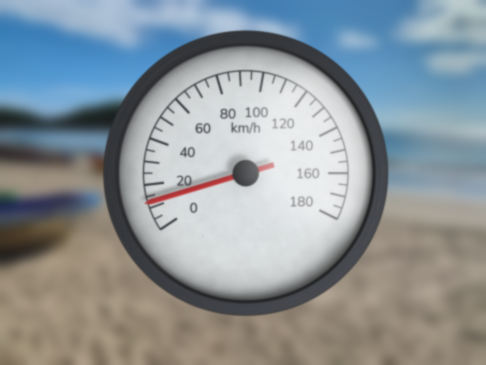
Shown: km/h 12.5
